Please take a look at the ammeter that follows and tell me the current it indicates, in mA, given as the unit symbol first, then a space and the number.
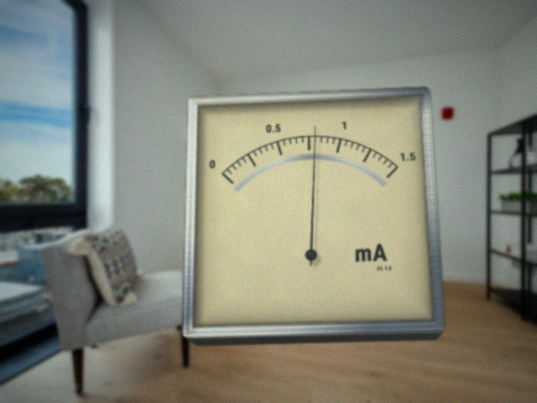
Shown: mA 0.8
